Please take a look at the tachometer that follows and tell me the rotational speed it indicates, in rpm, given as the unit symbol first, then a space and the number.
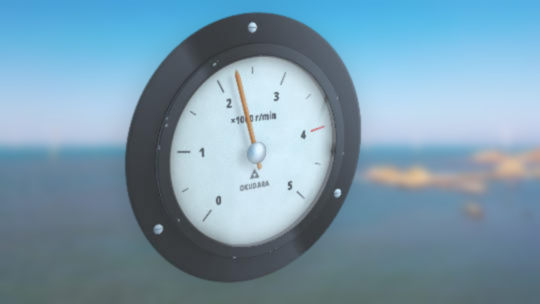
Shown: rpm 2250
